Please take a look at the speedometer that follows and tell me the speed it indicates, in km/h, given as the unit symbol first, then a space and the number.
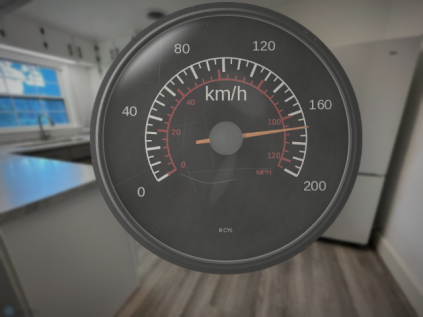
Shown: km/h 170
